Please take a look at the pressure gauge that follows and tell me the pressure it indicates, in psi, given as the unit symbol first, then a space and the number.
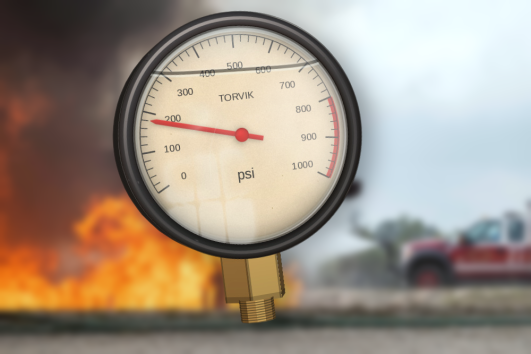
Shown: psi 180
